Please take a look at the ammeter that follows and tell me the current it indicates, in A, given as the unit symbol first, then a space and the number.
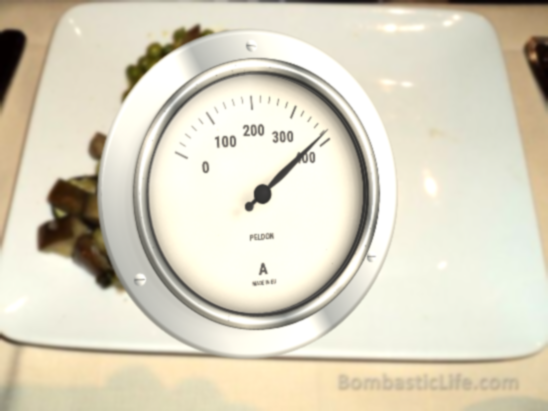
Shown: A 380
